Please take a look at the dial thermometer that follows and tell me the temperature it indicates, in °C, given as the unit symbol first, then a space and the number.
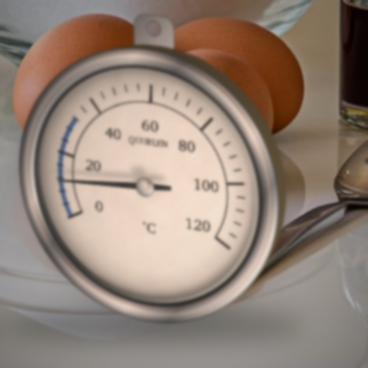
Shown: °C 12
